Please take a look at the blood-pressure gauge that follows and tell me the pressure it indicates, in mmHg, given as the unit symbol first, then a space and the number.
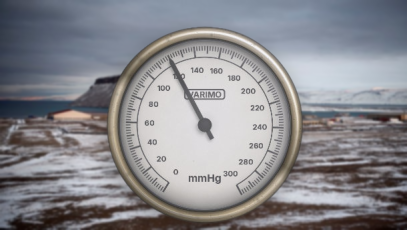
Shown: mmHg 120
